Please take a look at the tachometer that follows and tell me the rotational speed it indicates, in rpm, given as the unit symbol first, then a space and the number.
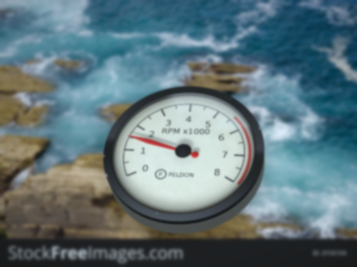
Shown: rpm 1500
